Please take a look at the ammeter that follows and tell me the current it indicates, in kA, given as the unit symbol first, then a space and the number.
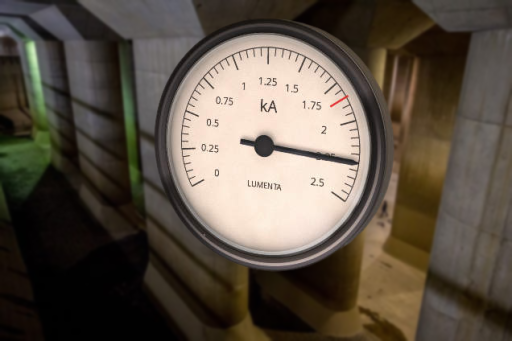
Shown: kA 2.25
